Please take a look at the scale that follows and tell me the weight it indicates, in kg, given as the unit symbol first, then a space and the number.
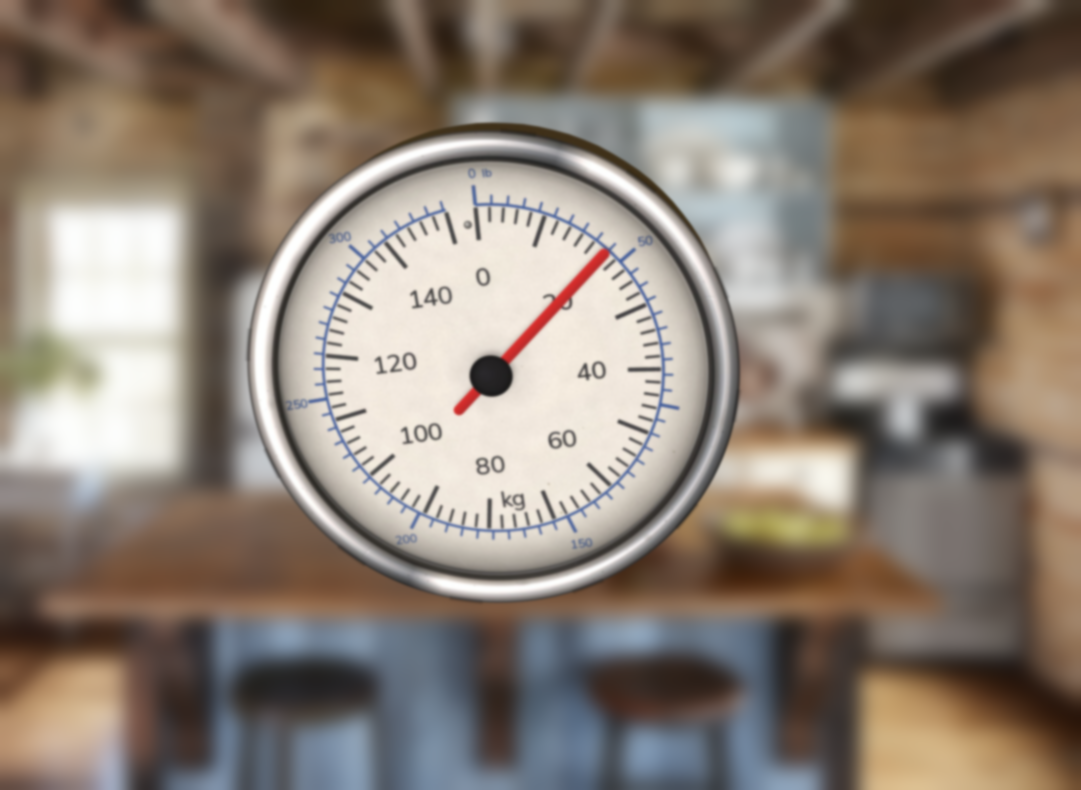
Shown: kg 20
